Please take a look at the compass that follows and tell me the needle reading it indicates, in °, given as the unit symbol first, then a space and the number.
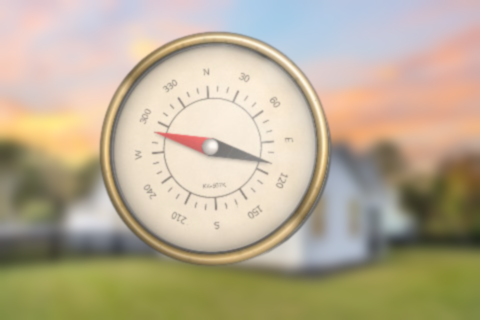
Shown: ° 290
